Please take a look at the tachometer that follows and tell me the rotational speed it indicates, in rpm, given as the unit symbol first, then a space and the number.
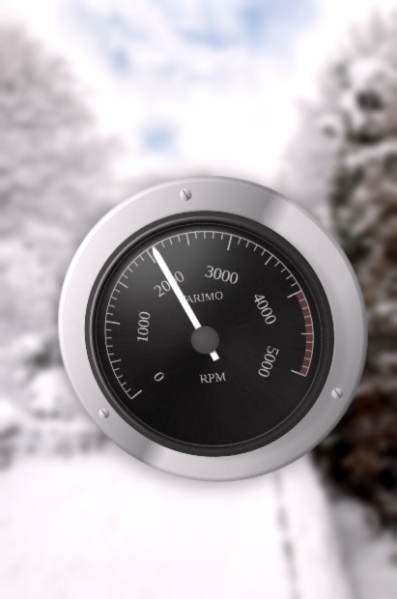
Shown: rpm 2100
